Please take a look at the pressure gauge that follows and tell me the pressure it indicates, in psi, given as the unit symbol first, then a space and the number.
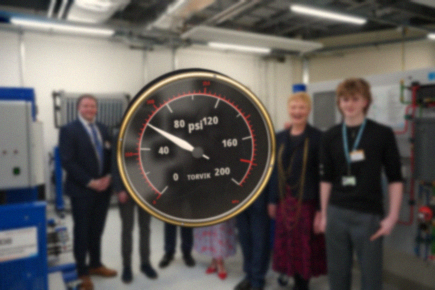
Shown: psi 60
